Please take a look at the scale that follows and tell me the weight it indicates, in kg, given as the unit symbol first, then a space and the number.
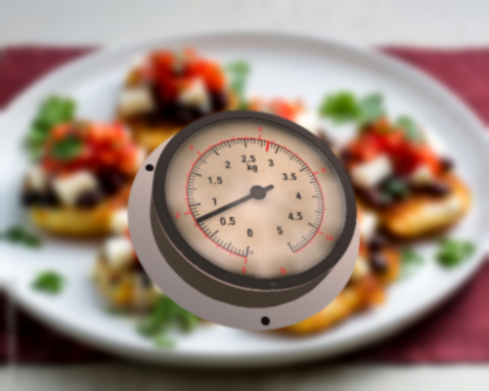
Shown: kg 0.75
